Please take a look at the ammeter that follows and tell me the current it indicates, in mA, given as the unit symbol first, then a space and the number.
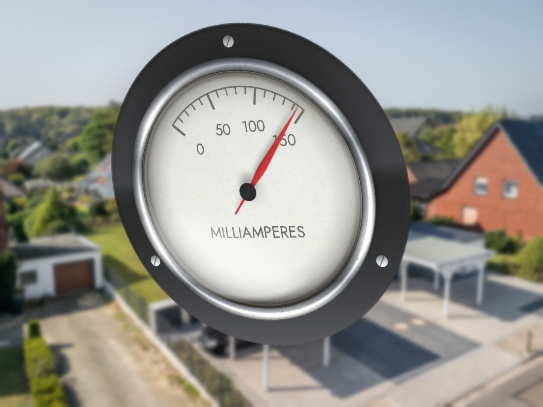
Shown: mA 145
